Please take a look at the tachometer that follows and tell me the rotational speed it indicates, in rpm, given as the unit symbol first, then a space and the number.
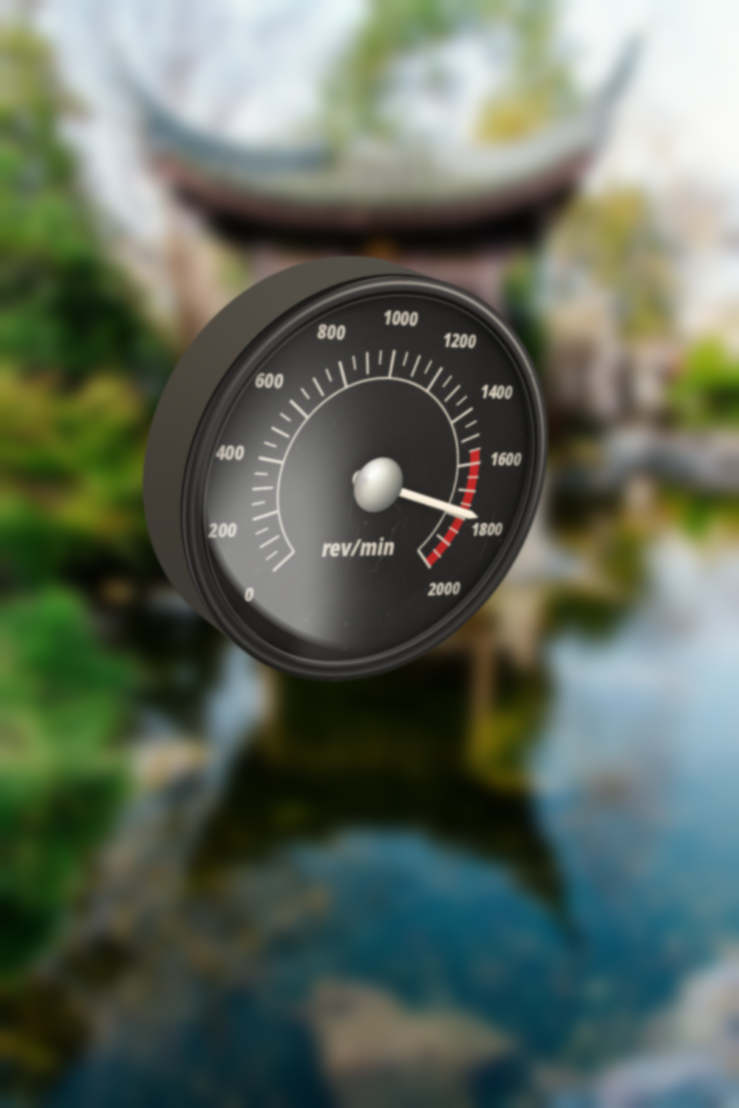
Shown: rpm 1775
